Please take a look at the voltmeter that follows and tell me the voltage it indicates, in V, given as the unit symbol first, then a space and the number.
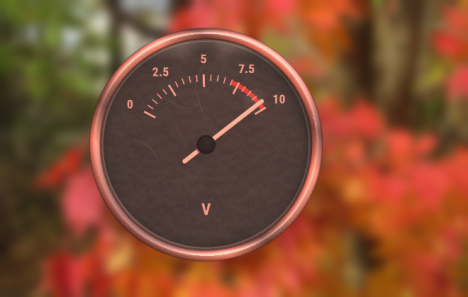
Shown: V 9.5
